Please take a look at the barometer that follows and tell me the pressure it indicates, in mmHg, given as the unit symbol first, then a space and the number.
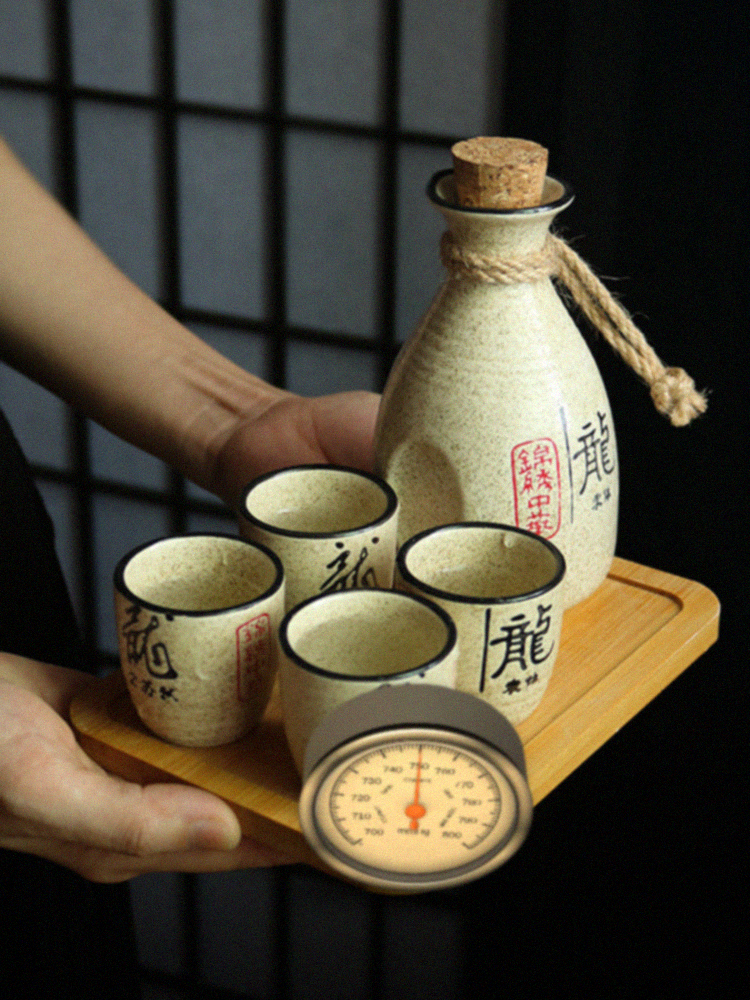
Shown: mmHg 750
